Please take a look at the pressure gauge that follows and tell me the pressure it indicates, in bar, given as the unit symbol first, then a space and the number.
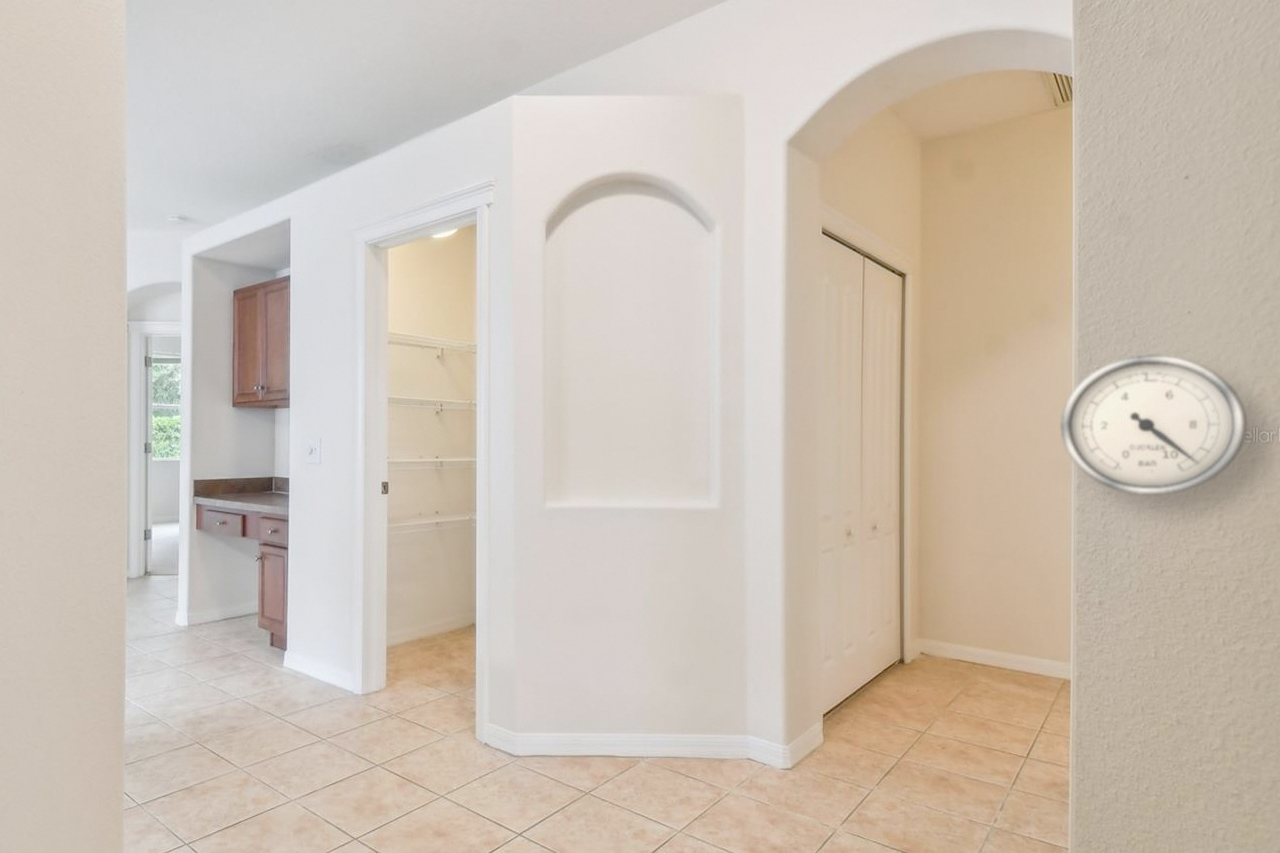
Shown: bar 9.5
